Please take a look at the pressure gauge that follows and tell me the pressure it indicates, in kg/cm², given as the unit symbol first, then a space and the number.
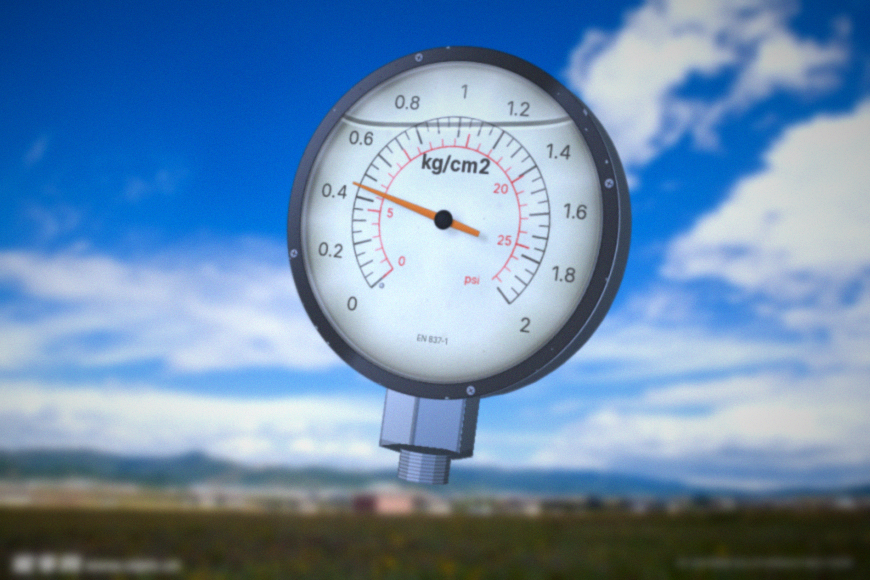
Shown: kg/cm² 0.45
